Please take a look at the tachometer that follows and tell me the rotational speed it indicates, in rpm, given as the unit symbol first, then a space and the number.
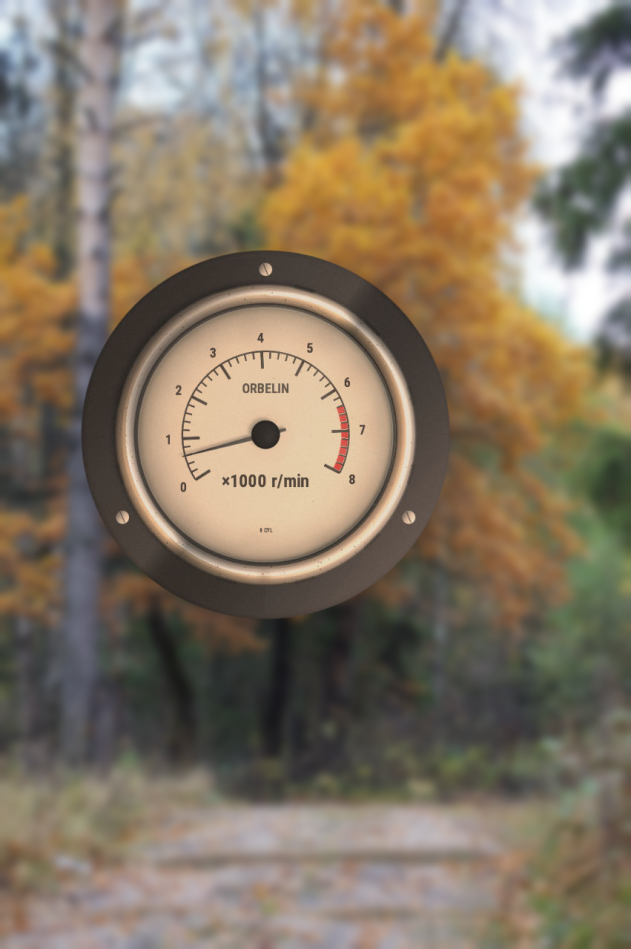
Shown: rpm 600
